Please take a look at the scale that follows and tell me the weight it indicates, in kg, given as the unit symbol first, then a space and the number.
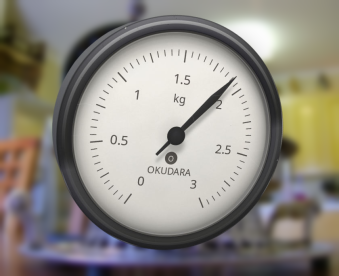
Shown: kg 1.9
